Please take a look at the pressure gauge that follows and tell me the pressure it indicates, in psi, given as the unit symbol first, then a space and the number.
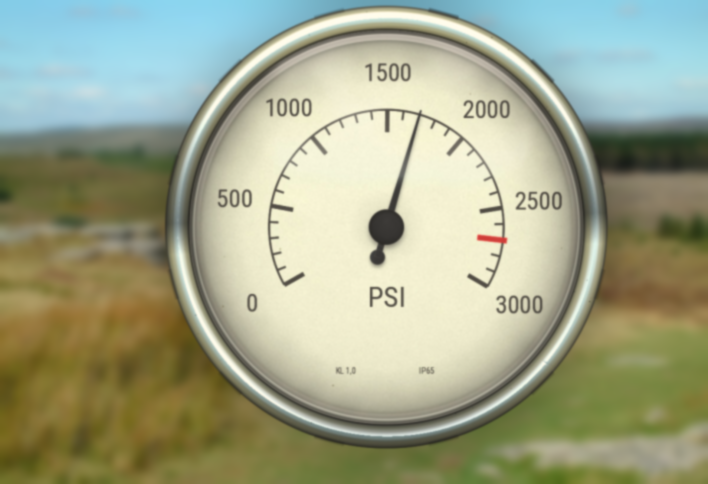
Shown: psi 1700
